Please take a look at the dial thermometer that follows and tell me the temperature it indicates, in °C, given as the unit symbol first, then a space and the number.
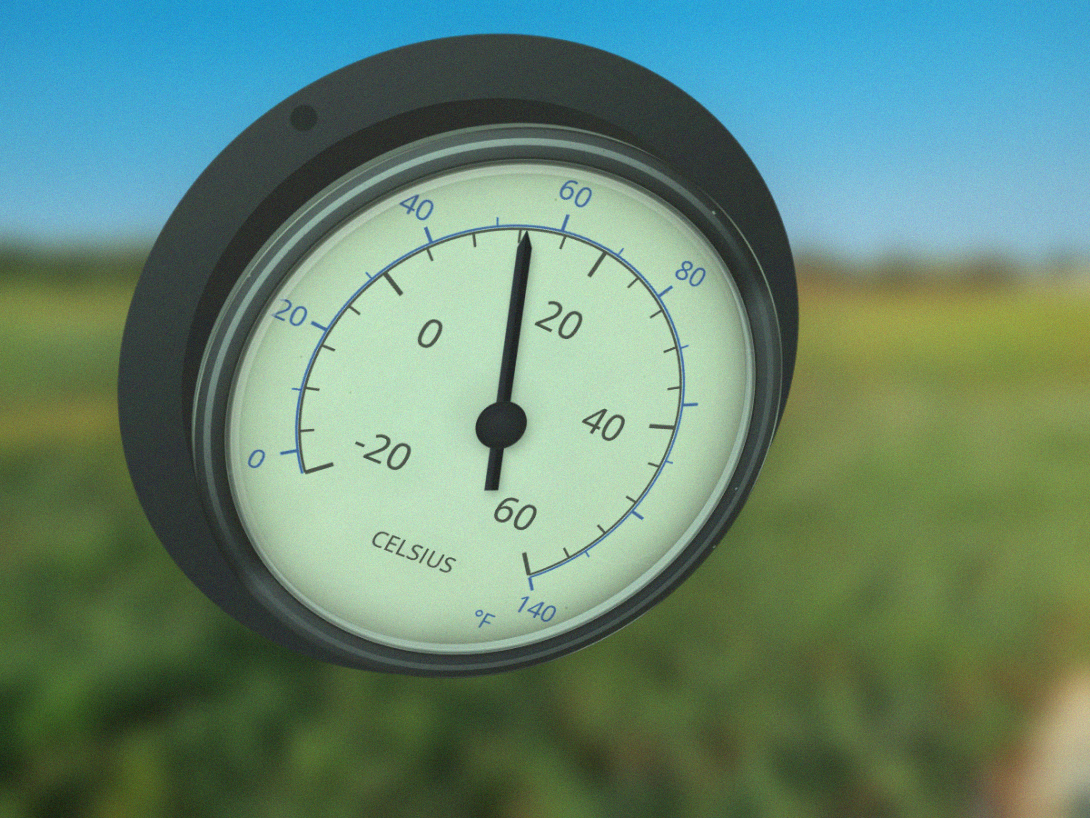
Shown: °C 12
